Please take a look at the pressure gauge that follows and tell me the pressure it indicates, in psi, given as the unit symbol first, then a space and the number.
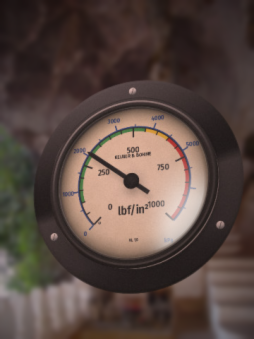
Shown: psi 300
